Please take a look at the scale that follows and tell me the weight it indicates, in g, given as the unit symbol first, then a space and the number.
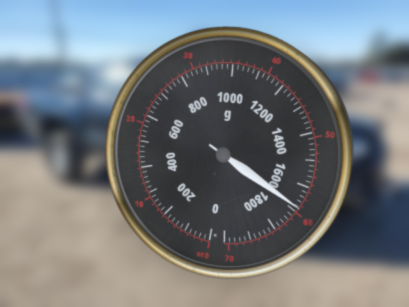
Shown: g 1680
